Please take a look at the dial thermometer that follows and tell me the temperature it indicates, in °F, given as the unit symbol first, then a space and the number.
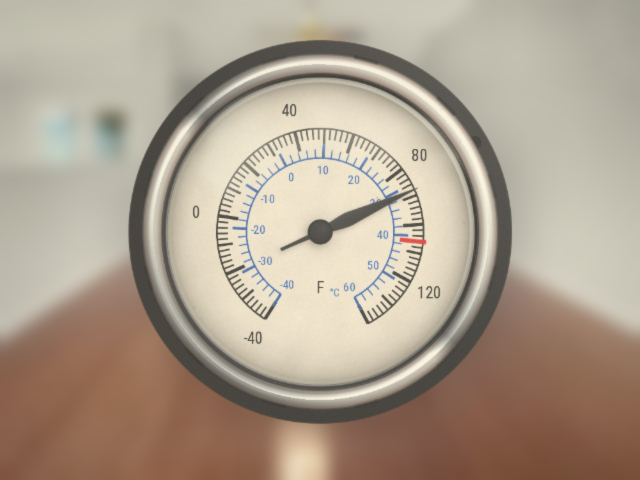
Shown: °F 88
